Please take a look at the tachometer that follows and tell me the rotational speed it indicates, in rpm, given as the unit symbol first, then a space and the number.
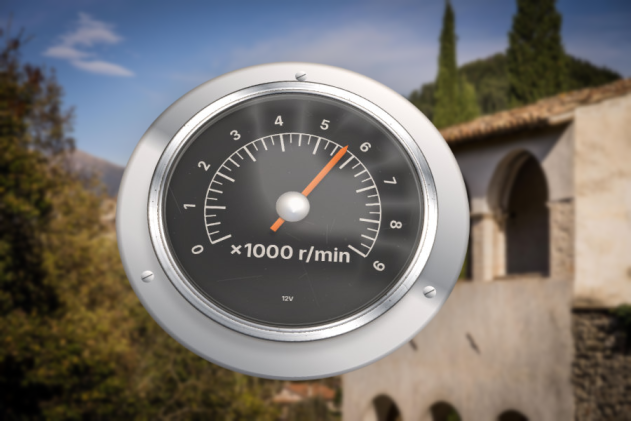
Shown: rpm 5750
